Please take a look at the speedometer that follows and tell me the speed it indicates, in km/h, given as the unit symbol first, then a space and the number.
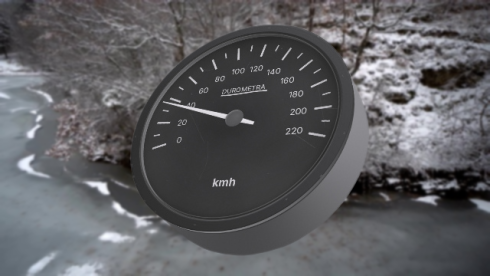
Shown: km/h 35
